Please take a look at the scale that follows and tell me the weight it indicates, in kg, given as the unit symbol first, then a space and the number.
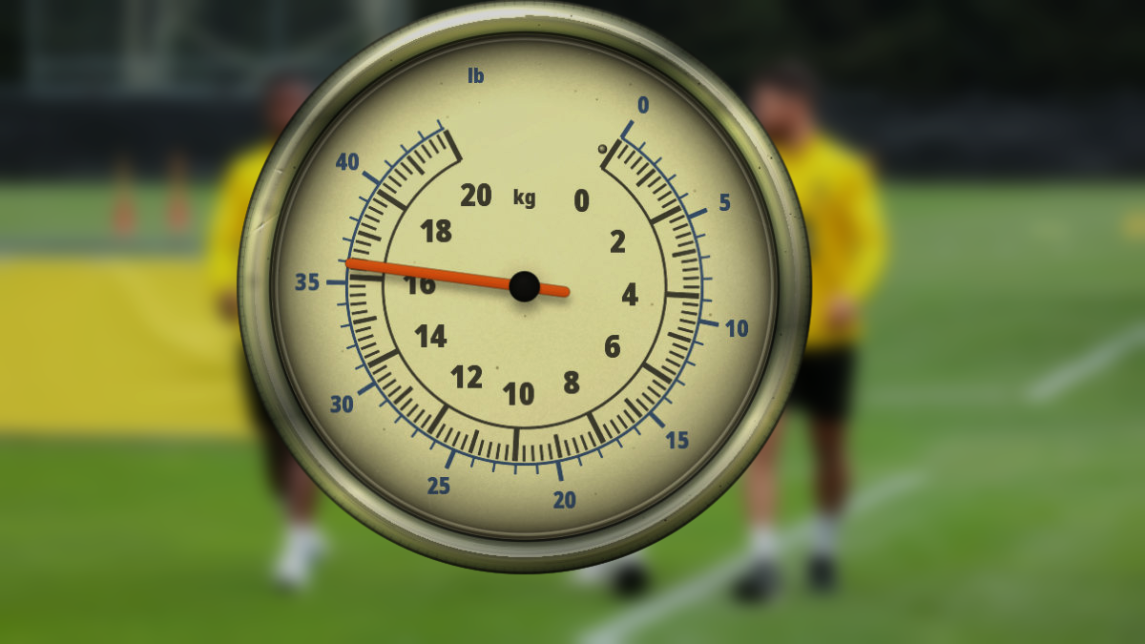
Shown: kg 16.3
